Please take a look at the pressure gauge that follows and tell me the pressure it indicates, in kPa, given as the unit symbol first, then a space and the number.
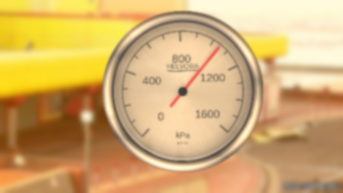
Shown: kPa 1050
